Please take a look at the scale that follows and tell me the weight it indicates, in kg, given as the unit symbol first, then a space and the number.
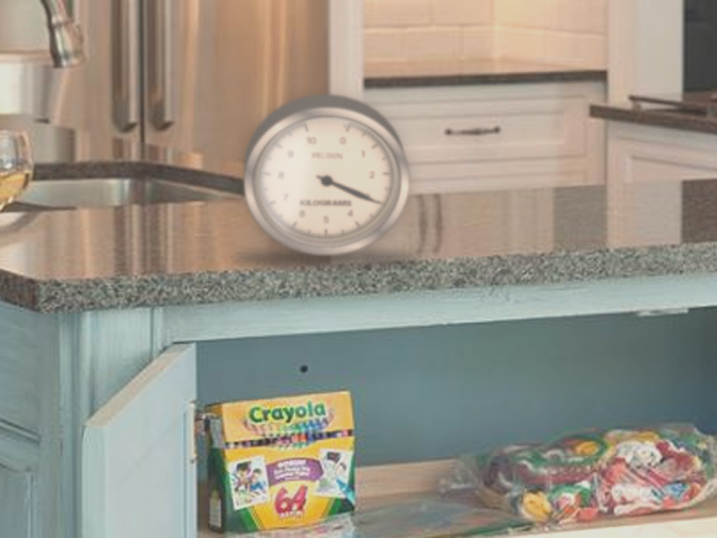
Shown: kg 3
